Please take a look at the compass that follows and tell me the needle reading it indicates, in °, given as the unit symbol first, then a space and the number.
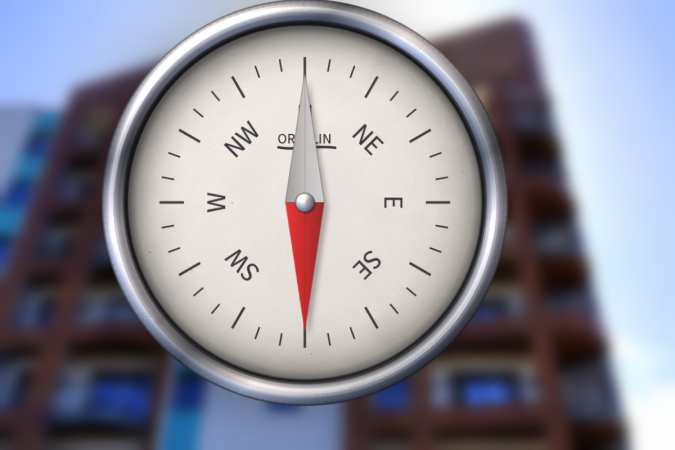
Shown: ° 180
